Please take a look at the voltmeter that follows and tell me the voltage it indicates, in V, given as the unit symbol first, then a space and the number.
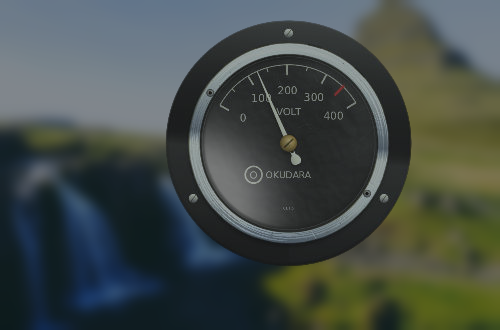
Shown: V 125
